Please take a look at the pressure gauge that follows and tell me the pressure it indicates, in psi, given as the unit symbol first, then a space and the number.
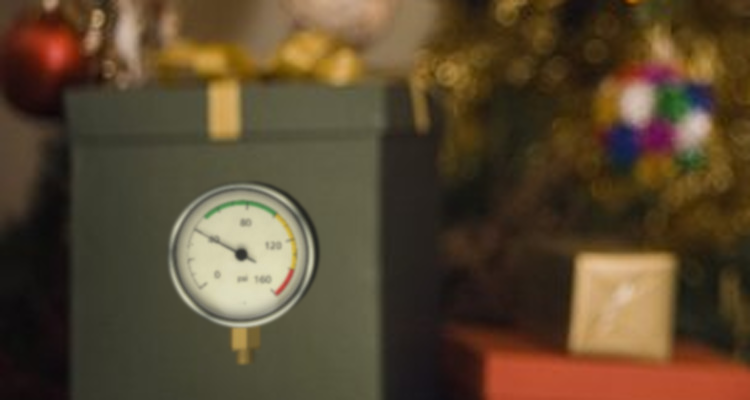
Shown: psi 40
